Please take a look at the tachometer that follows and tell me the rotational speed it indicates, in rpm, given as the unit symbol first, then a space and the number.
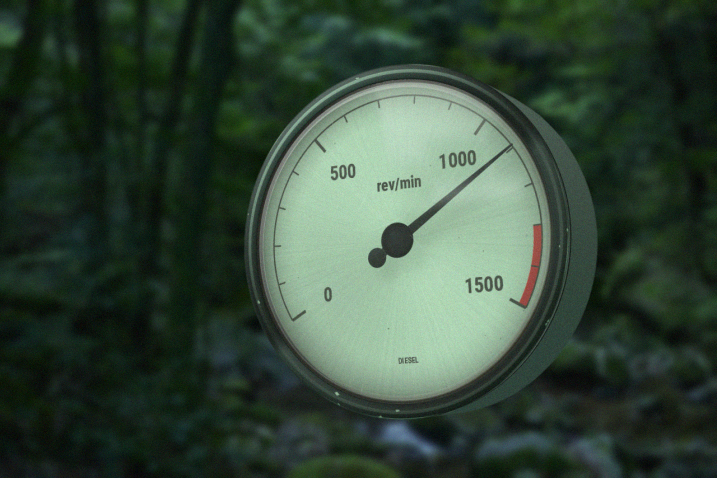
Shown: rpm 1100
